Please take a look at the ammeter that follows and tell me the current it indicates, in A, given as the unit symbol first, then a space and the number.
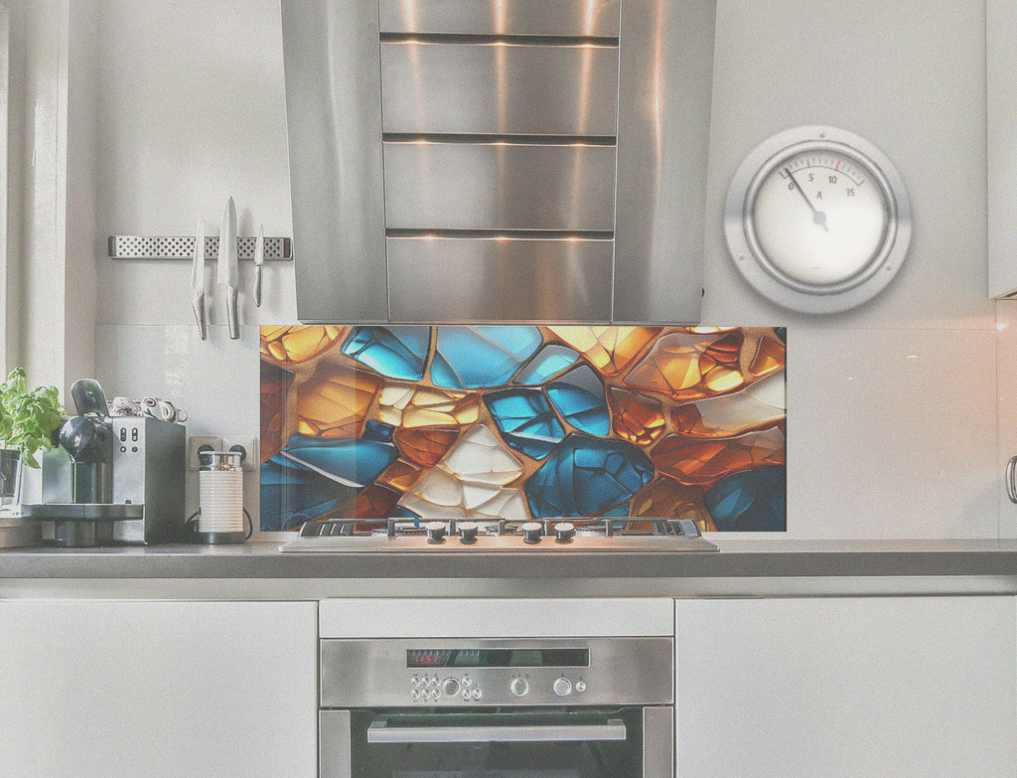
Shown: A 1
